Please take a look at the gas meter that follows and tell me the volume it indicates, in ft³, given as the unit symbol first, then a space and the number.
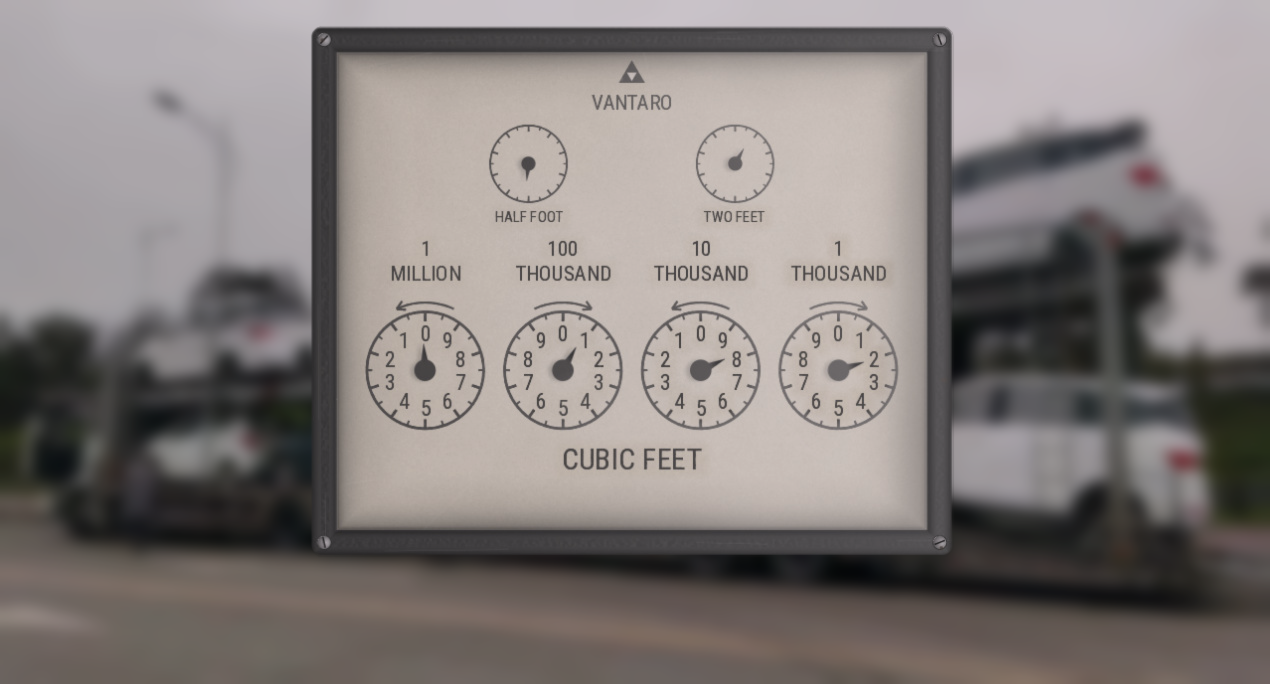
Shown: ft³ 8200
